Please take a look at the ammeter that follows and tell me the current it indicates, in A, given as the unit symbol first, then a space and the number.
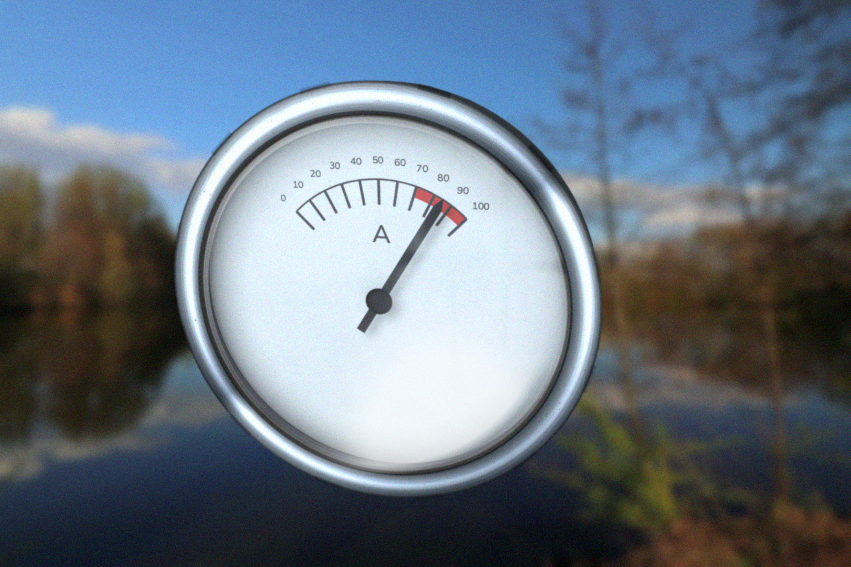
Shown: A 85
